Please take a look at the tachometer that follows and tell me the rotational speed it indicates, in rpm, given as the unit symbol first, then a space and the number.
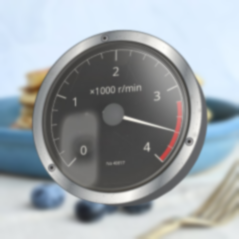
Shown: rpm 3600
